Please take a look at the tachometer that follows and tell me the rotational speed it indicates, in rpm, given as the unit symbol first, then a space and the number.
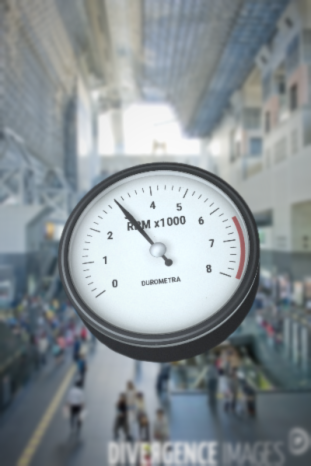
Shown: rpm 3000
